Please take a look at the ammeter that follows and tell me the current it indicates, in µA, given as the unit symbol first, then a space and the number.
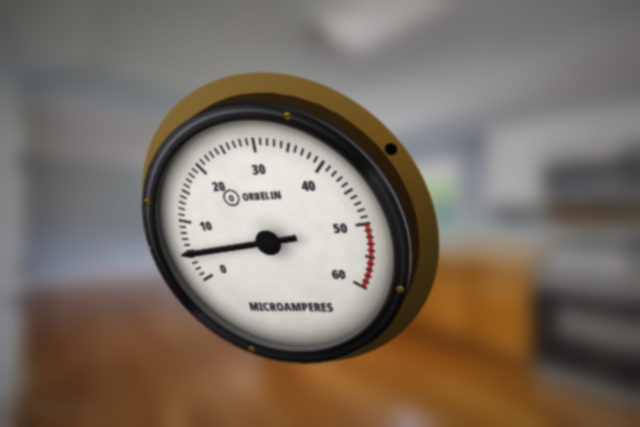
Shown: µA 5
